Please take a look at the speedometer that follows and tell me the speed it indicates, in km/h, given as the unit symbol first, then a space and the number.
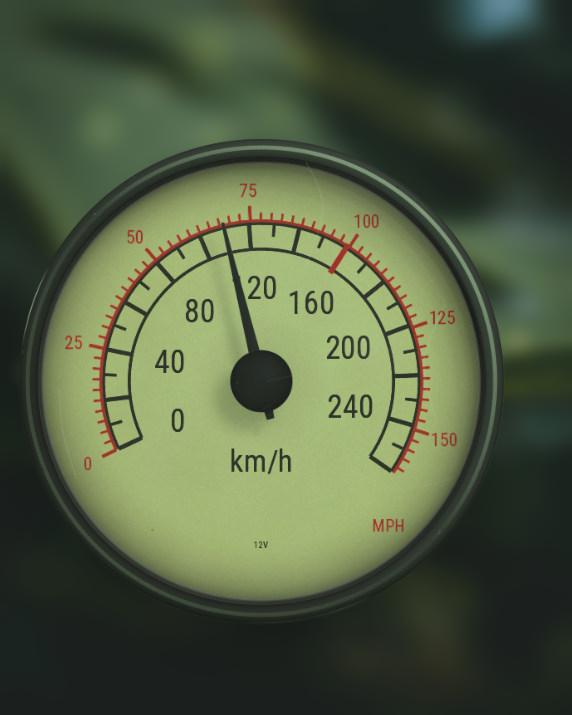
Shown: km/h 110
